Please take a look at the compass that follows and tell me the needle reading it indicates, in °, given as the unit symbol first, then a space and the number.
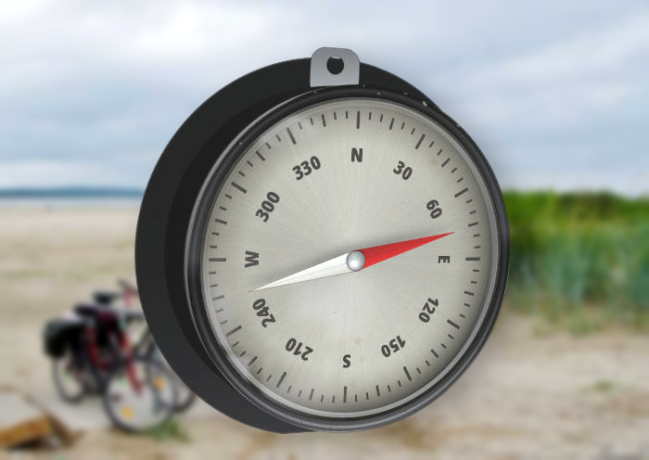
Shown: ° 75
